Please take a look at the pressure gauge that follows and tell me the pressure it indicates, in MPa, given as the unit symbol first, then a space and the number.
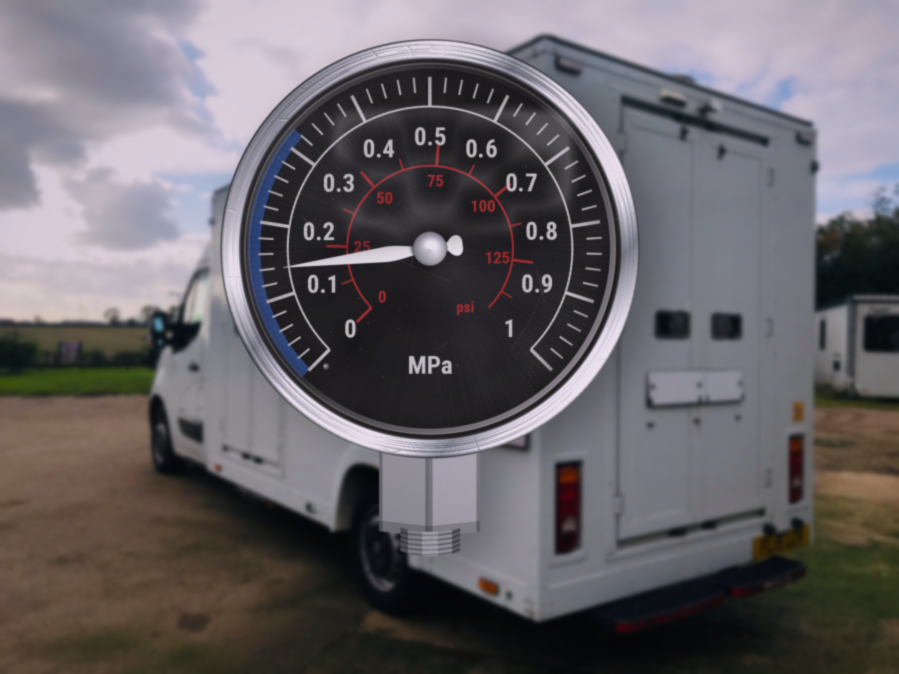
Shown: MPa 0.14
